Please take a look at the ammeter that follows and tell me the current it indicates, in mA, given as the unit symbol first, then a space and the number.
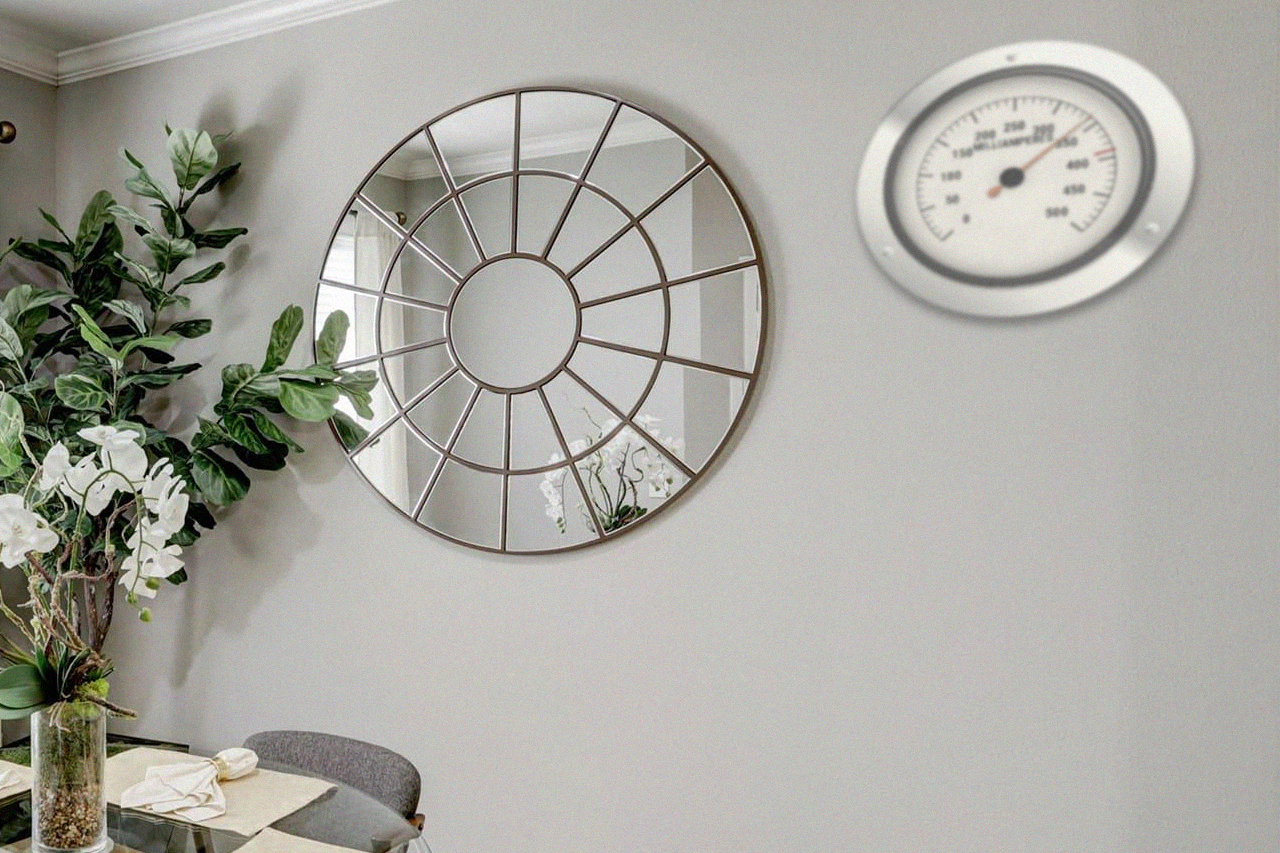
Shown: mA 340
